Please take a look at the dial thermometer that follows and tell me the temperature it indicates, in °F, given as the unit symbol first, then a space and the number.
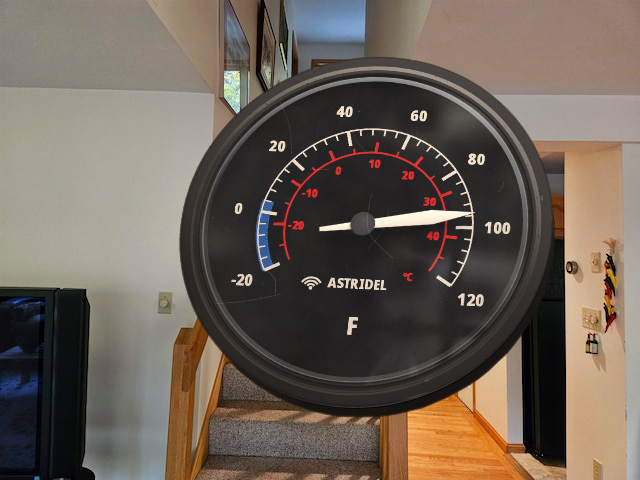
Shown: °F 96
